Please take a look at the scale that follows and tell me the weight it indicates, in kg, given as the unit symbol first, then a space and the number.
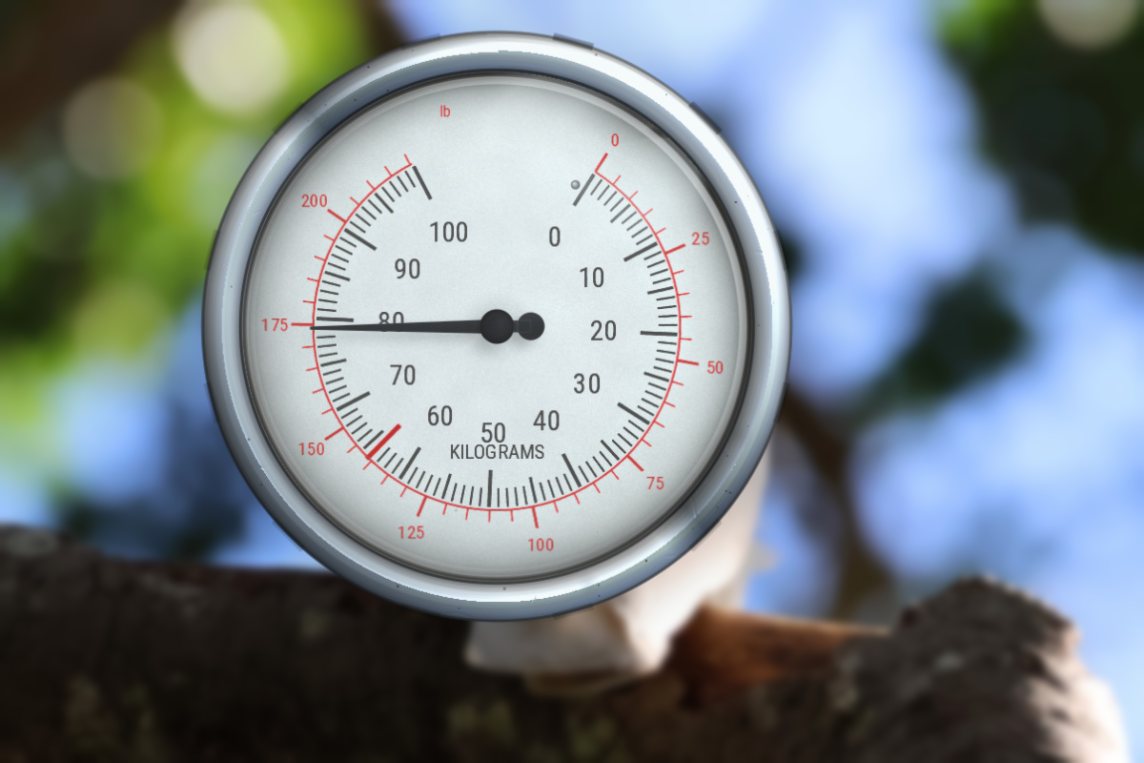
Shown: kg 79
